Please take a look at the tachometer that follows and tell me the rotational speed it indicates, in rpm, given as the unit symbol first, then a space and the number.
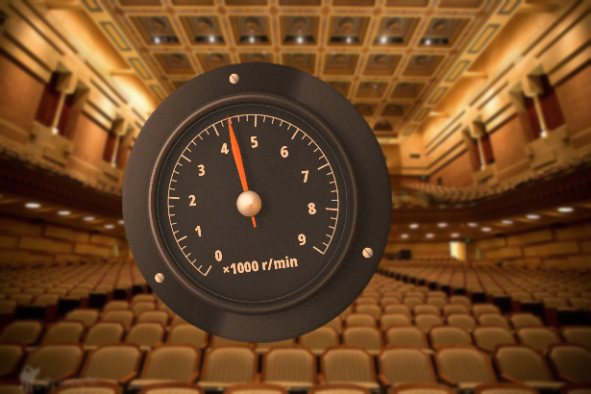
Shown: rpm 4400
